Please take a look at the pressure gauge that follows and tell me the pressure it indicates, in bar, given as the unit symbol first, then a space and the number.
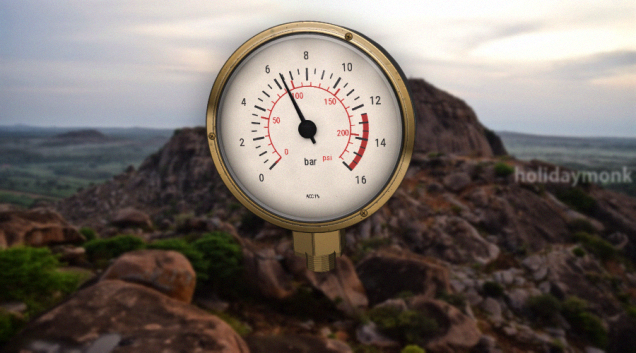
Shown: bar 6.5
